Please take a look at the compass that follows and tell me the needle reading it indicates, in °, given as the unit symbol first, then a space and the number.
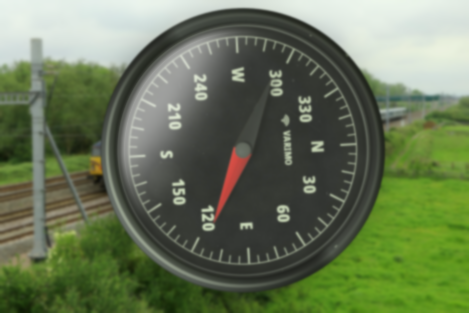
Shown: ° 115
